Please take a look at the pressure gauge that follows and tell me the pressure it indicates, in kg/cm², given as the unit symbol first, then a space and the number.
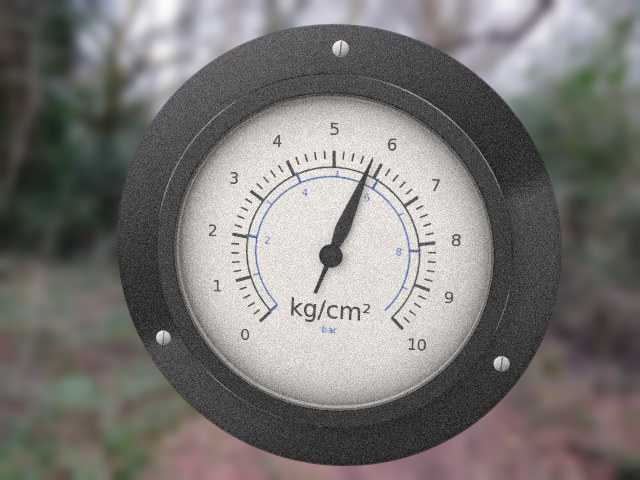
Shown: kg/cm² 5.8
